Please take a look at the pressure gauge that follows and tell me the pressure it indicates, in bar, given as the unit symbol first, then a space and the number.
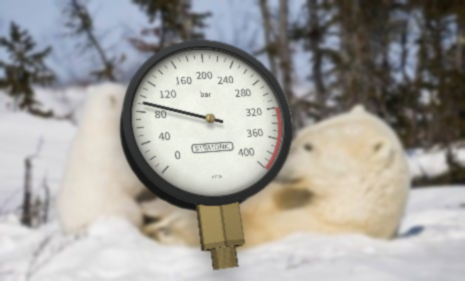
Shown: bar 90
